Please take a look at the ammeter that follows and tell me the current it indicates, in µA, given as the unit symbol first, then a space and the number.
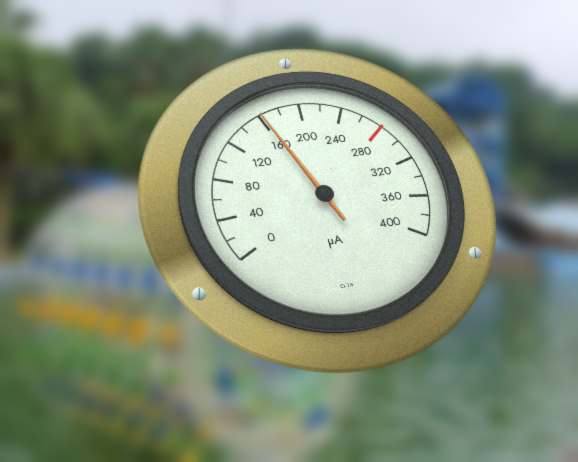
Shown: µA 160
